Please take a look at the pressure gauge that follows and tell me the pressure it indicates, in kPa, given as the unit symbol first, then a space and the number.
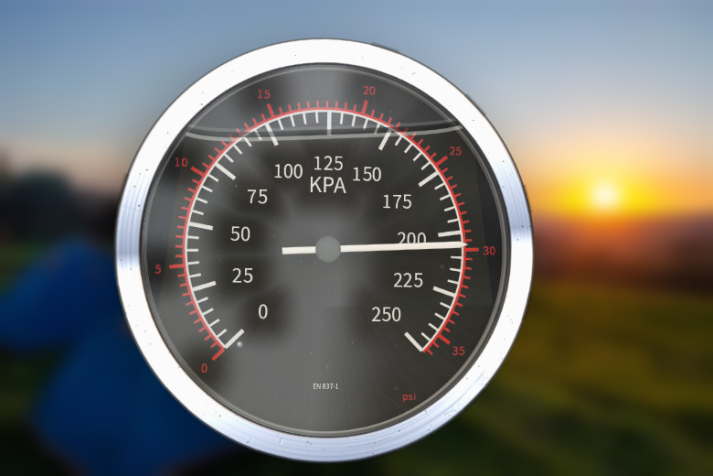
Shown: kPa 205
